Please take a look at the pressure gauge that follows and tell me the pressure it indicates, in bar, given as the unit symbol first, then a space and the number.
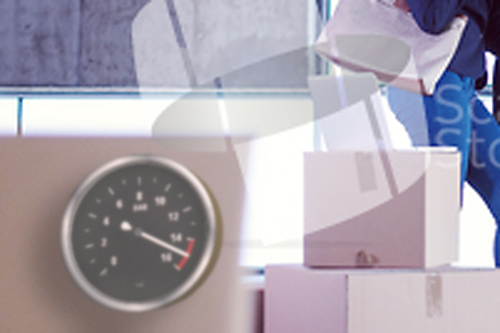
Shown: bar 15
